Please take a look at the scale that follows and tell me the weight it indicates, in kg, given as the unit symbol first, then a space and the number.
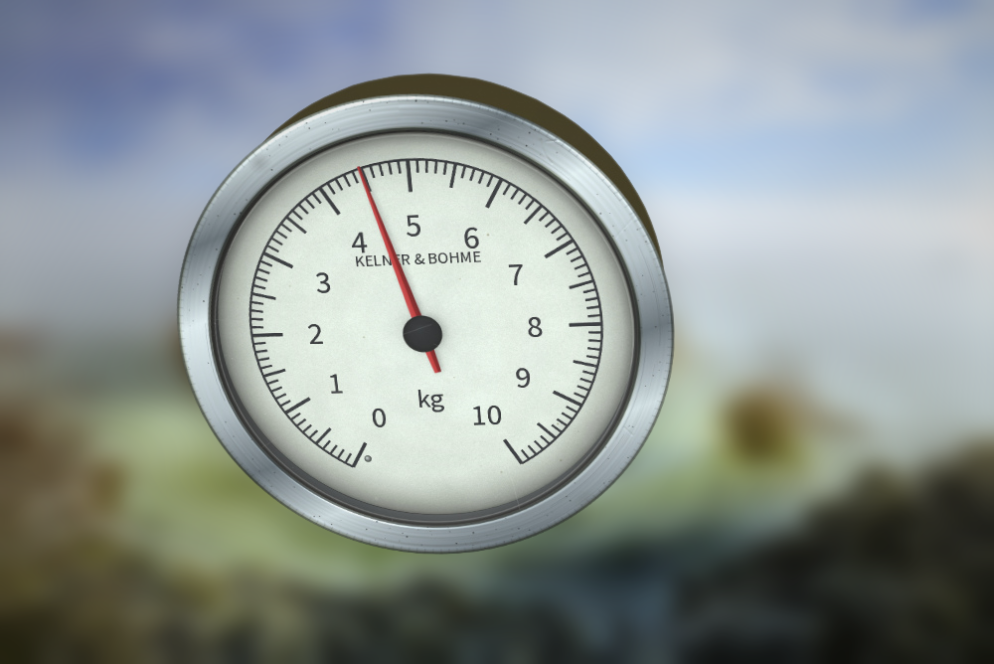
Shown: kg 4.5
